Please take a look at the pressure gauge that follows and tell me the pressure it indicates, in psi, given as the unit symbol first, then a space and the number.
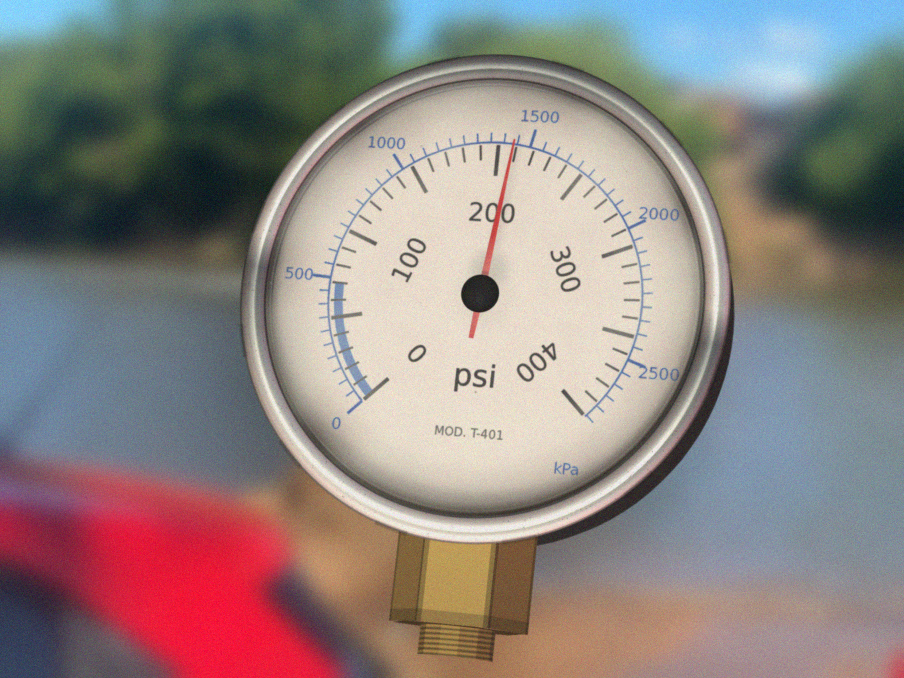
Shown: psi 210
